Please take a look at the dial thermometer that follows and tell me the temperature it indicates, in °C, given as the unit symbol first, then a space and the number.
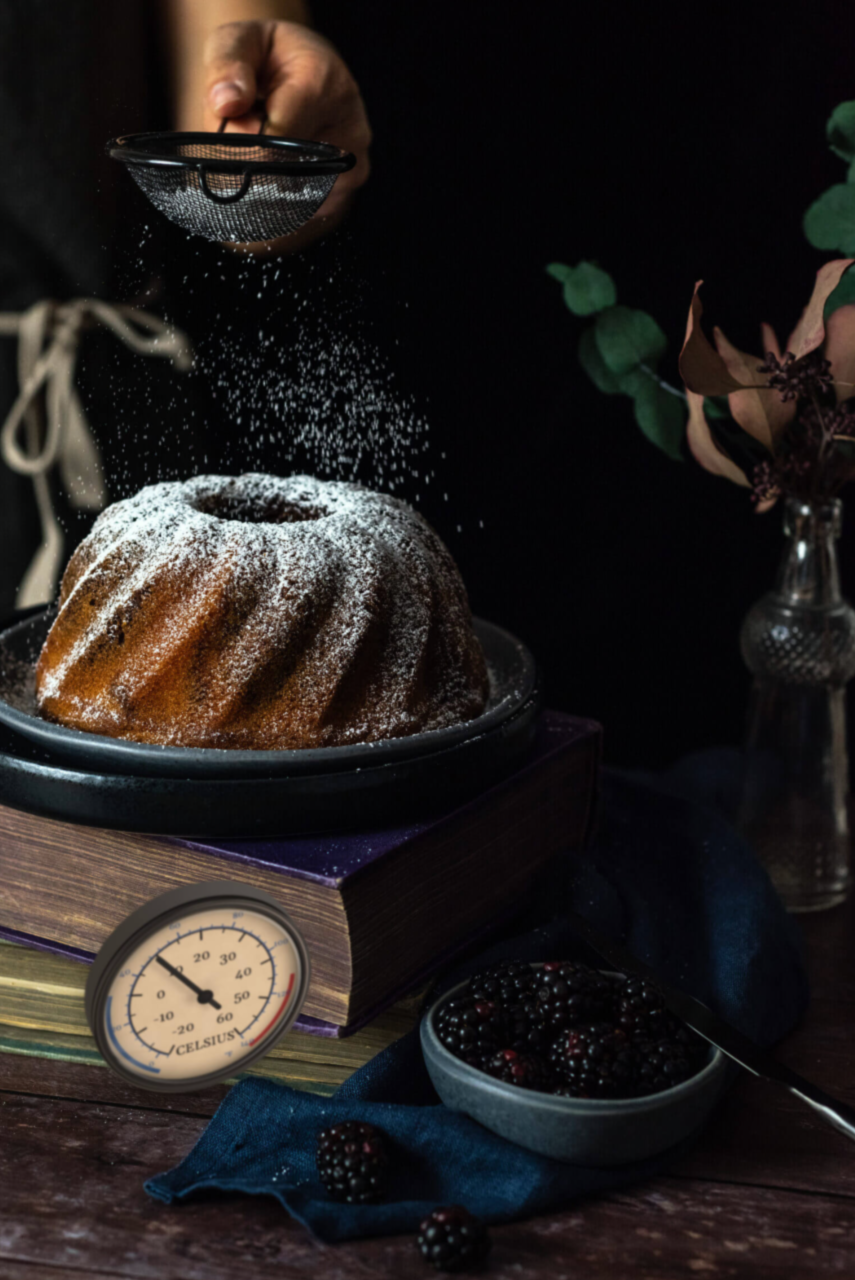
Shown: °C 10
